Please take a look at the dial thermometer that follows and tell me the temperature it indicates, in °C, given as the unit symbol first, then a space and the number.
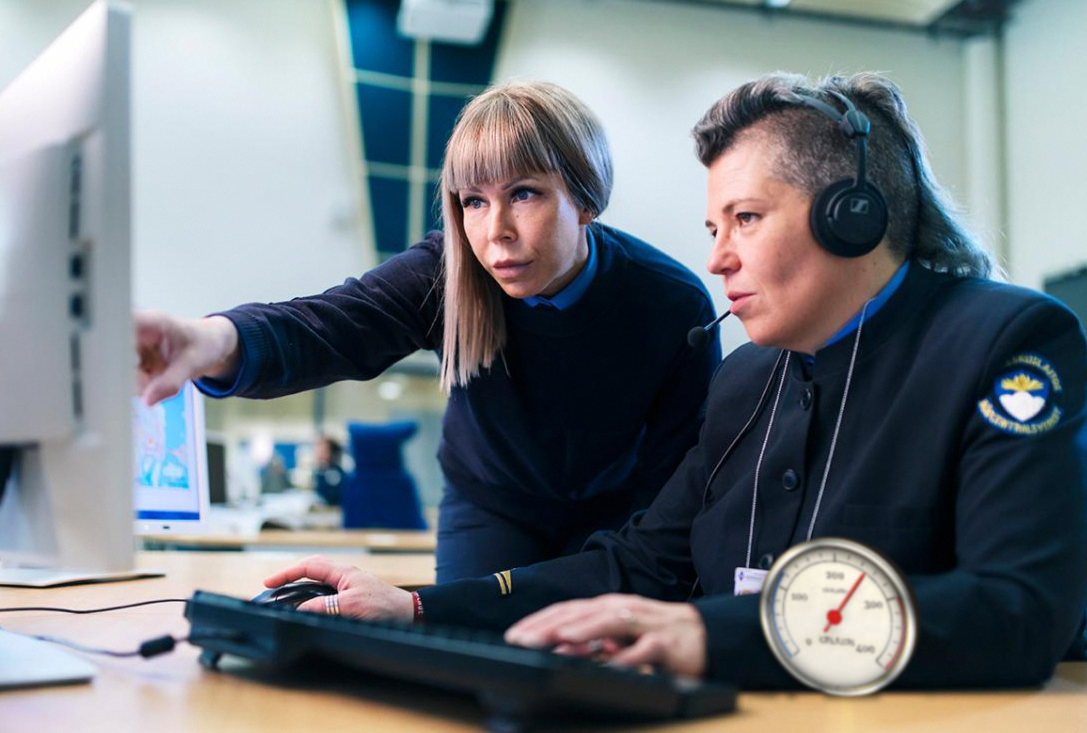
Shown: °C 250
